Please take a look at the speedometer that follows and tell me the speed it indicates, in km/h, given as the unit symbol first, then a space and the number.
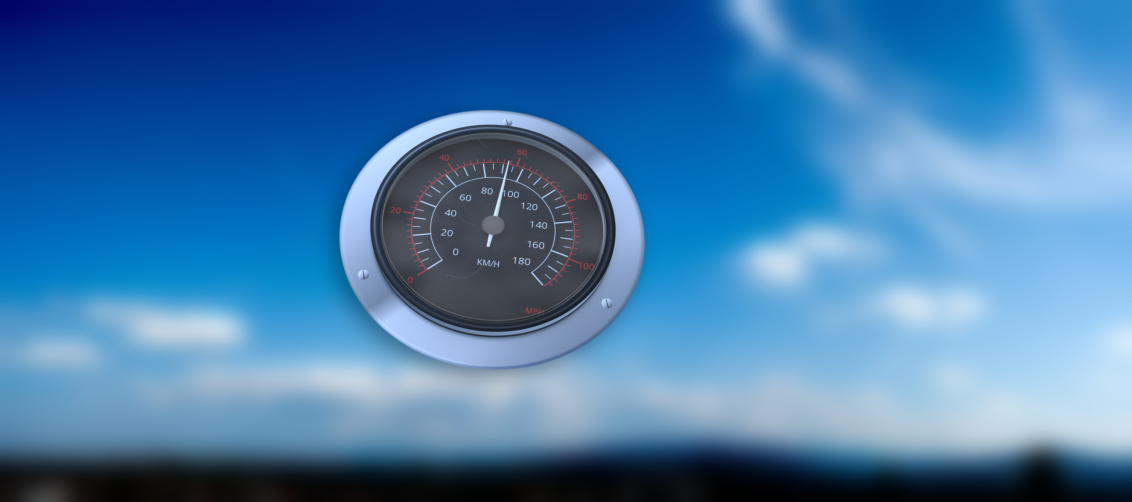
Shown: km/h 92.5
